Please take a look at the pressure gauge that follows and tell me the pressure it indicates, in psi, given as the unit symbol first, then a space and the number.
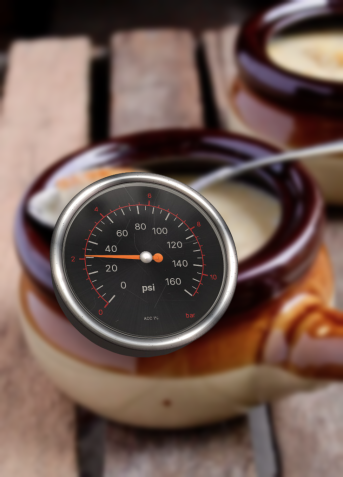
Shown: psi 30
